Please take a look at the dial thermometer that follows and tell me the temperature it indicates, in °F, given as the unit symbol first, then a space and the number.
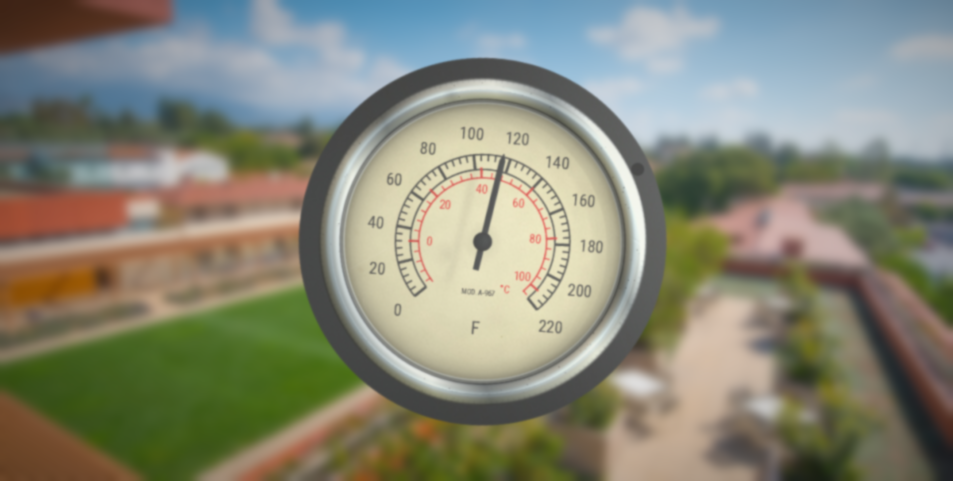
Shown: °F 116
